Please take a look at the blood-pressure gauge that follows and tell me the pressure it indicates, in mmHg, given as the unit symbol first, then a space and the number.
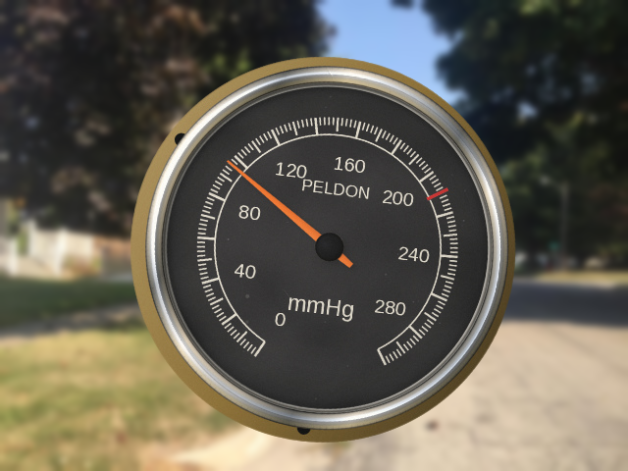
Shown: mmHg 96
